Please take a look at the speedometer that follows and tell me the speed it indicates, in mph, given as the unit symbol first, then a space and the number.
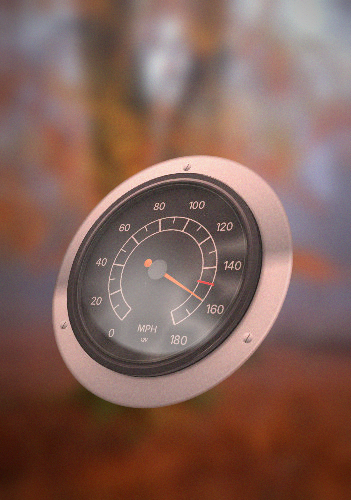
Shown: mph 160
